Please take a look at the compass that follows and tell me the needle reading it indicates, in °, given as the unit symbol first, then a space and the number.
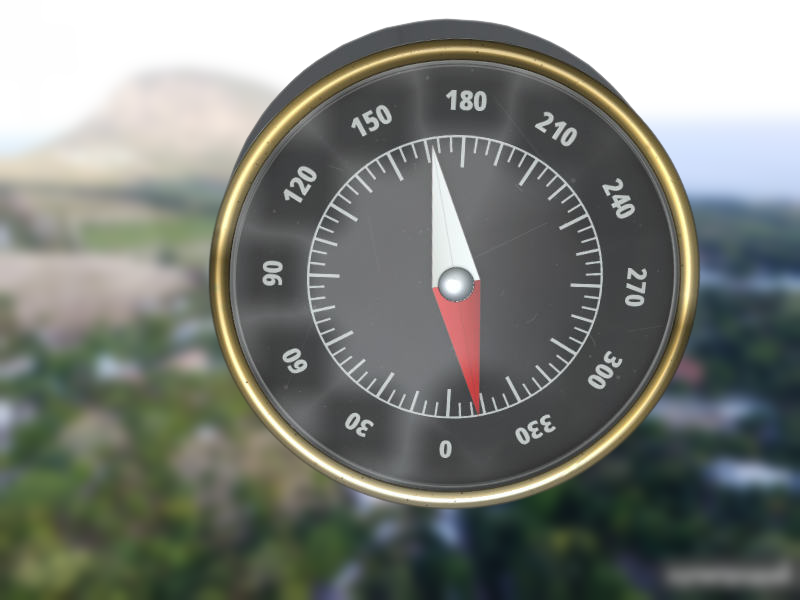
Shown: ° 347.5
